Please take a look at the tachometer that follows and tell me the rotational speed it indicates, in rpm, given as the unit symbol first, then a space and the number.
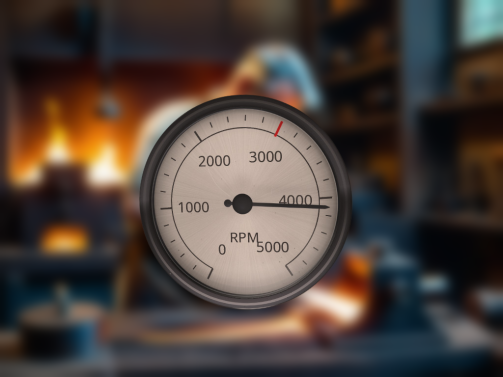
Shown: rpm 4100
